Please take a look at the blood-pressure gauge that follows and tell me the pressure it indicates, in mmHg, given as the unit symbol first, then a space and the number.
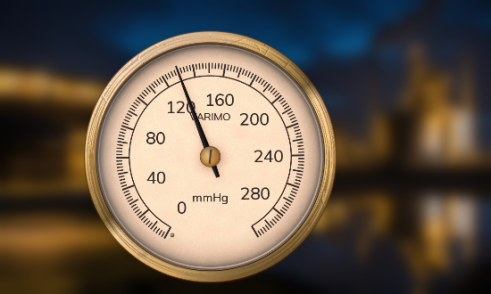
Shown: mmHg 130
